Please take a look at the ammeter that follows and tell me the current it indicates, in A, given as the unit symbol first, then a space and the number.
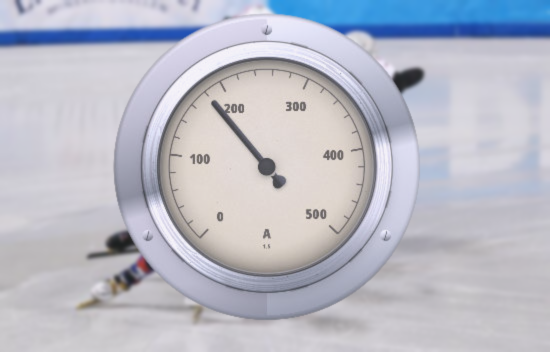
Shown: A 180
